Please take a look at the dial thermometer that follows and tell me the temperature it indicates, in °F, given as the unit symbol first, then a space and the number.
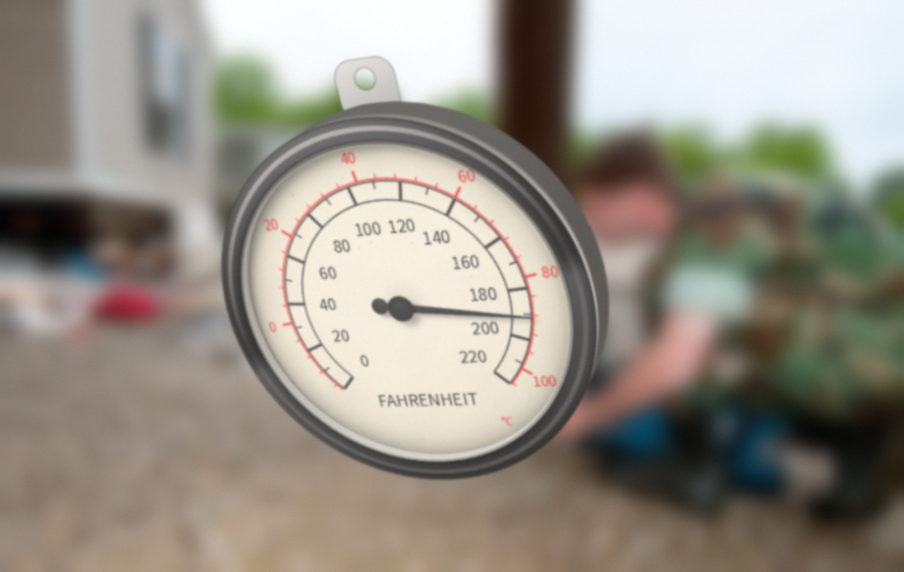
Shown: °F 190
